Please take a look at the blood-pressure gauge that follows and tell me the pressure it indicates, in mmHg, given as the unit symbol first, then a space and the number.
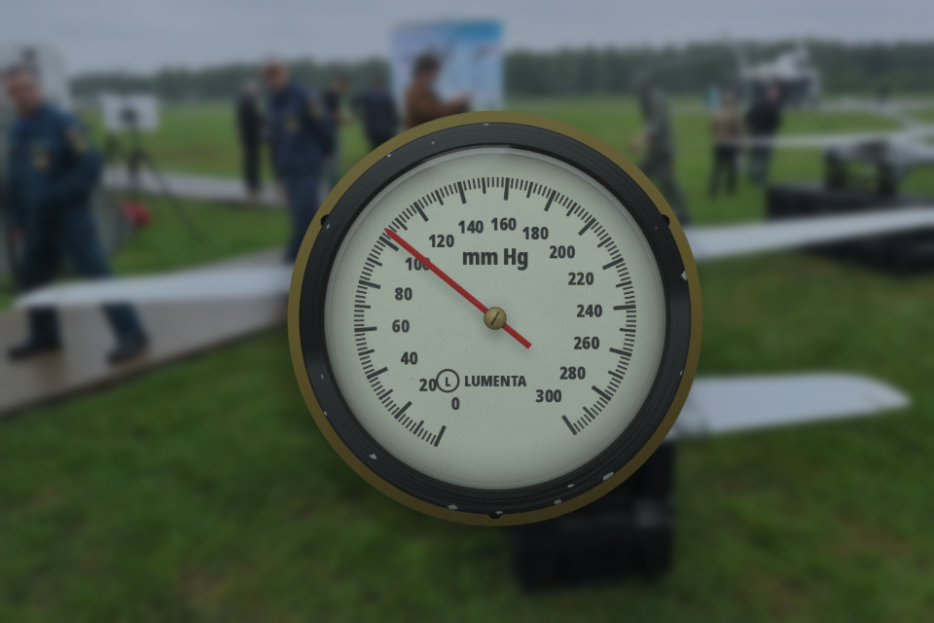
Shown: mmHg 104
